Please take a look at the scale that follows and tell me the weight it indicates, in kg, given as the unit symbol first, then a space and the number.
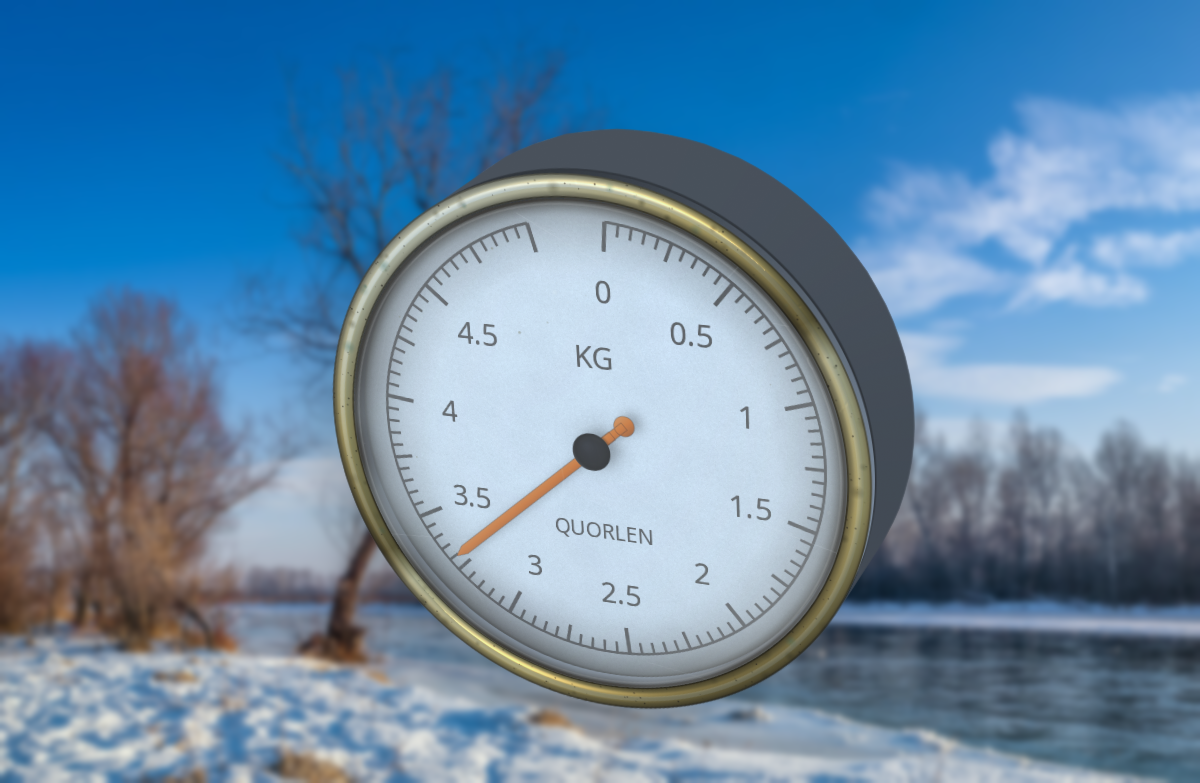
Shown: kg 3.3
